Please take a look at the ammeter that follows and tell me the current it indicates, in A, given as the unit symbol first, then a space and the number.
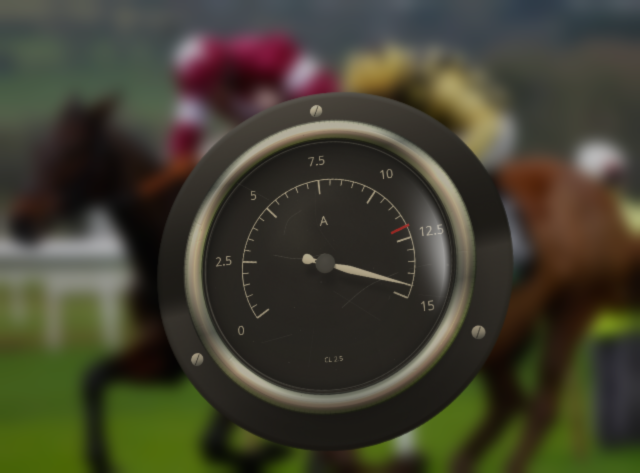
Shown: A 14.5
